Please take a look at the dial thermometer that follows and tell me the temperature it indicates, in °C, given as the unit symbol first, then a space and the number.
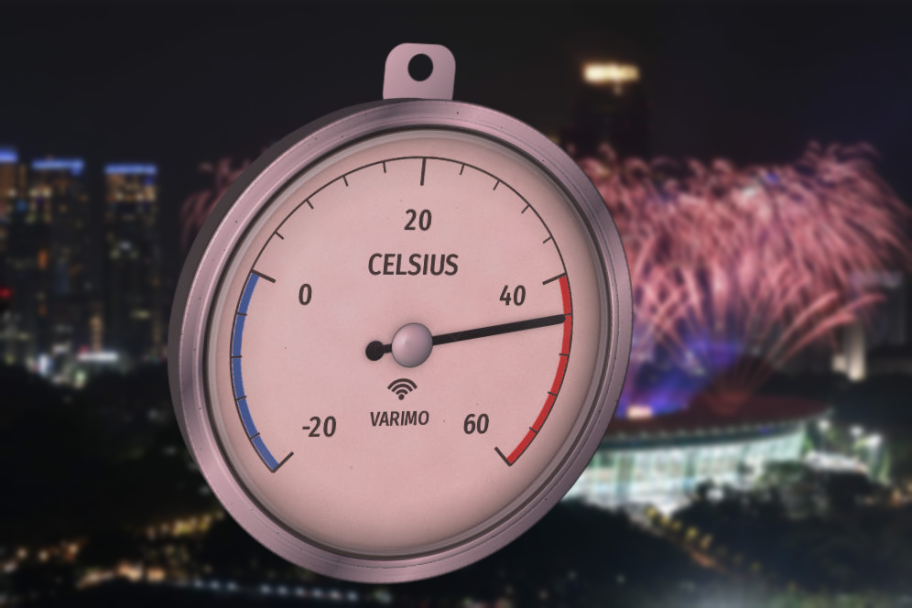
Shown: °C 44
